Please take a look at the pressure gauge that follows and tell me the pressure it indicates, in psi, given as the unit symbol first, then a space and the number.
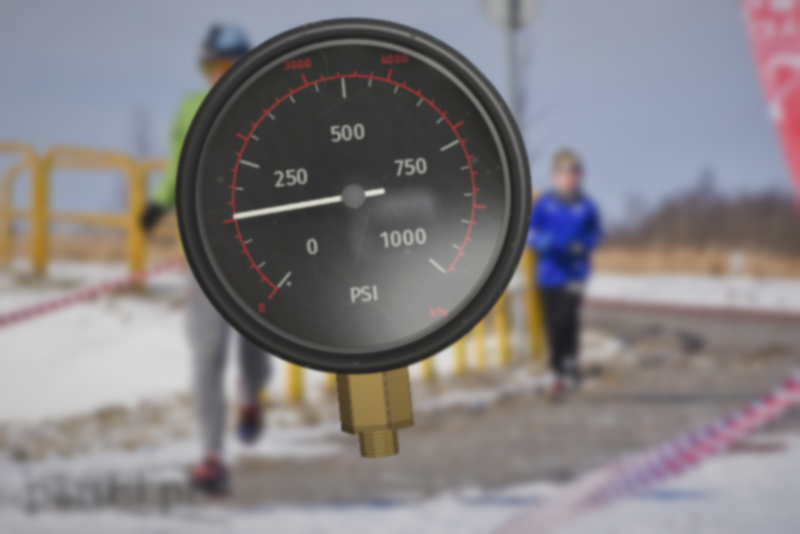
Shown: psi 150
